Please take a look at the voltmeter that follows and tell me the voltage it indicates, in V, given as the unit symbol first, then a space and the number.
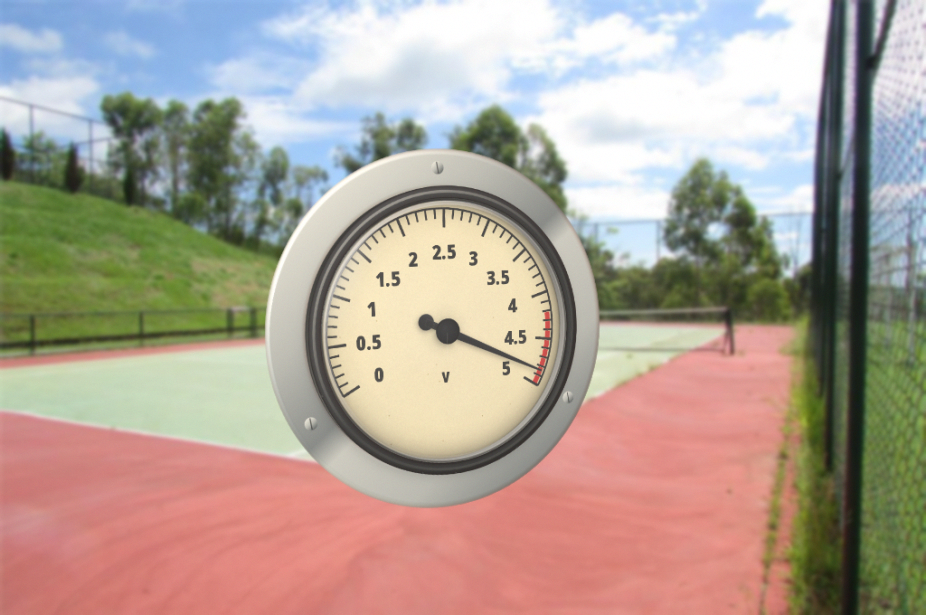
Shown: V 4.85
